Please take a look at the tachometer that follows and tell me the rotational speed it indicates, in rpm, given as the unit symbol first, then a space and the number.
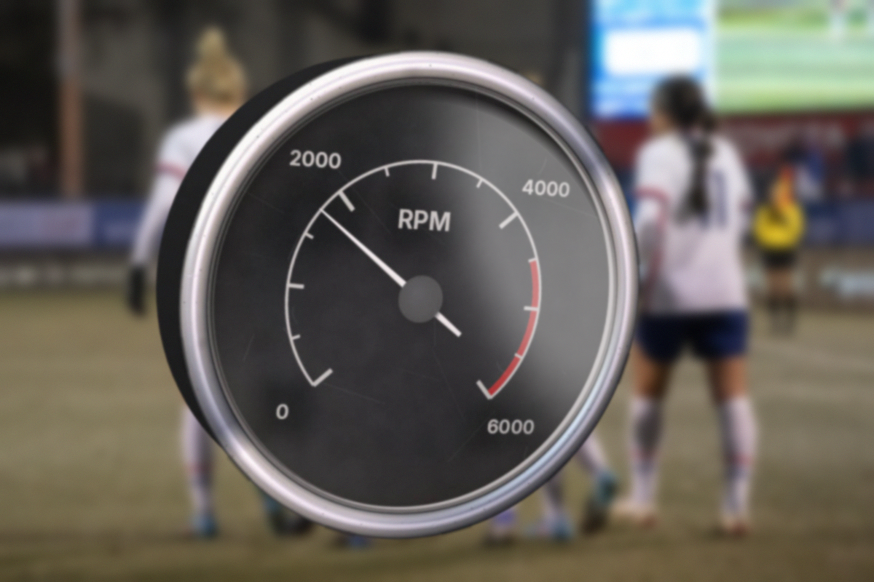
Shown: rpm 1750
